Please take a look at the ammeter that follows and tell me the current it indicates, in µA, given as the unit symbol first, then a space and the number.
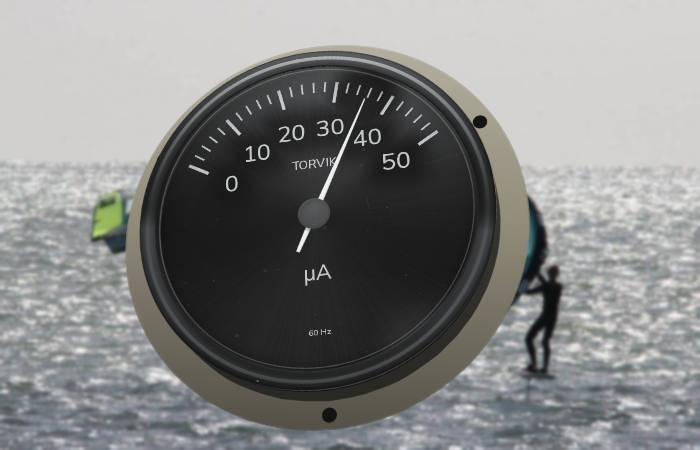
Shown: µA 36
